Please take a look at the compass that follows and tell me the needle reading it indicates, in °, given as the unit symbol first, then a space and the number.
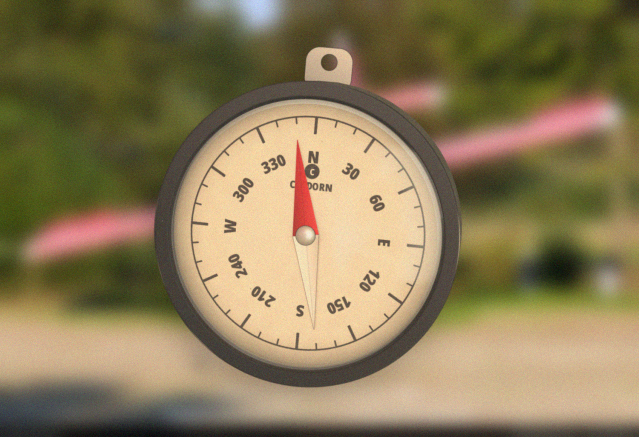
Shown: ° 350
